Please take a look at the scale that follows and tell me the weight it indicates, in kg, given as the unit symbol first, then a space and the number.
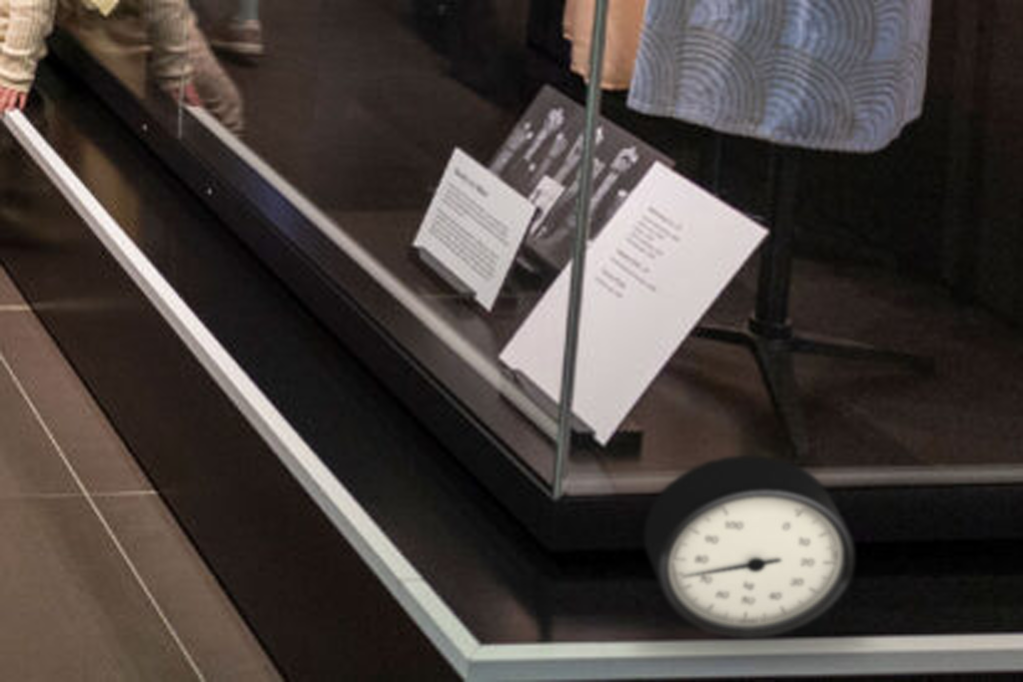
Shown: kg 75
